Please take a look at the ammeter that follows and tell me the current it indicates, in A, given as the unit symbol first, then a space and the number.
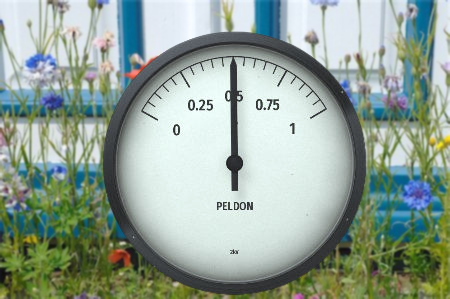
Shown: A 0.5
